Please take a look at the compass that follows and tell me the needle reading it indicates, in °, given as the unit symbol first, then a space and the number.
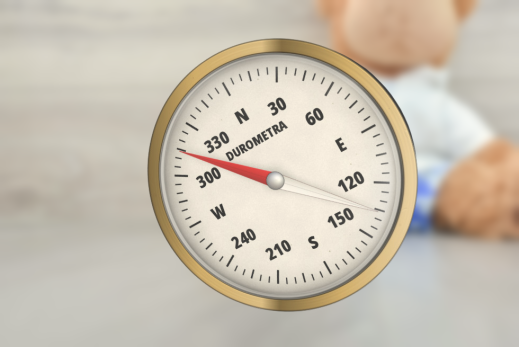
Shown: ° 315
